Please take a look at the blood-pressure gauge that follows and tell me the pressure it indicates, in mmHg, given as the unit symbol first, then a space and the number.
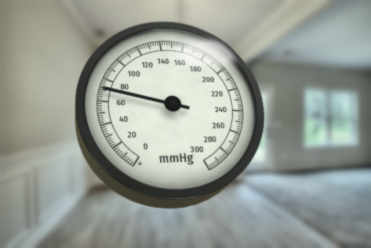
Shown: mmHg 70
